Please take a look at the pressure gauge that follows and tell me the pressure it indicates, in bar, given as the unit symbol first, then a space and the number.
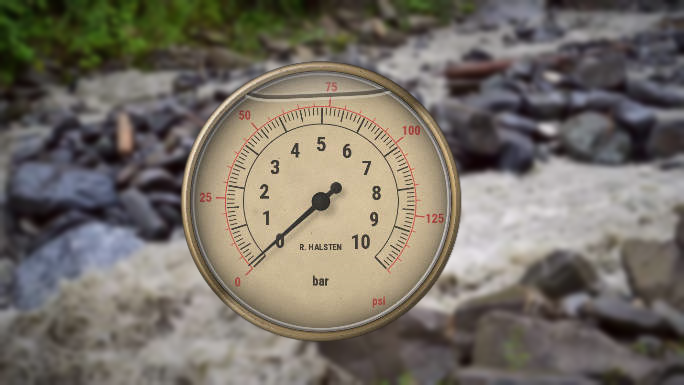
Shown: bar 0.1
